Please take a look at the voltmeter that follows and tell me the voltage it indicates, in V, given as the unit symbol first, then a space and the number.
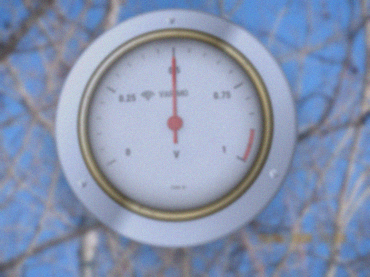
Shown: V 0.5
